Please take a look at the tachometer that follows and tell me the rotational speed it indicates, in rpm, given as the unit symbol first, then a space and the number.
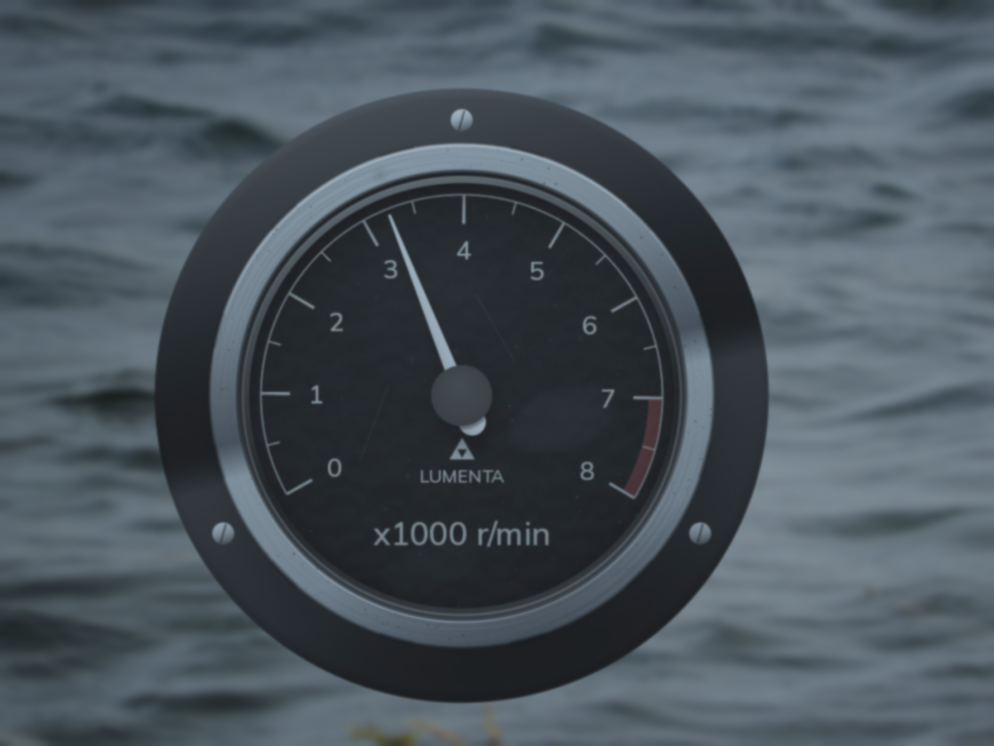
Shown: rpm 3250
